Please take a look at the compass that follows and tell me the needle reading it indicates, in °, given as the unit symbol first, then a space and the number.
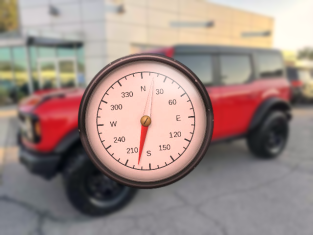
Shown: ° 195
